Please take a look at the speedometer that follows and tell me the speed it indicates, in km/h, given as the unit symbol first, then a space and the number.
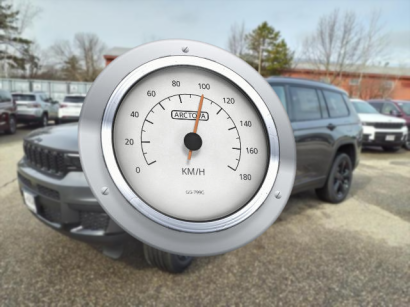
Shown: km/h 100
